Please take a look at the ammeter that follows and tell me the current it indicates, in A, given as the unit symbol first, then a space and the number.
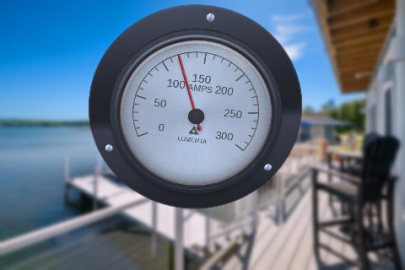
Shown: A 120
